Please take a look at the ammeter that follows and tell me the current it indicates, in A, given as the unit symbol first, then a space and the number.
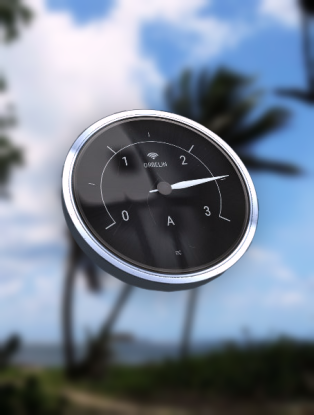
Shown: A 2.5
